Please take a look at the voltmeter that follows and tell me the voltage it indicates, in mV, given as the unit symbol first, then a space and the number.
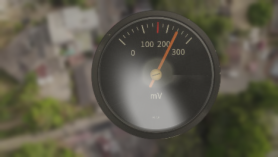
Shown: mV 240
